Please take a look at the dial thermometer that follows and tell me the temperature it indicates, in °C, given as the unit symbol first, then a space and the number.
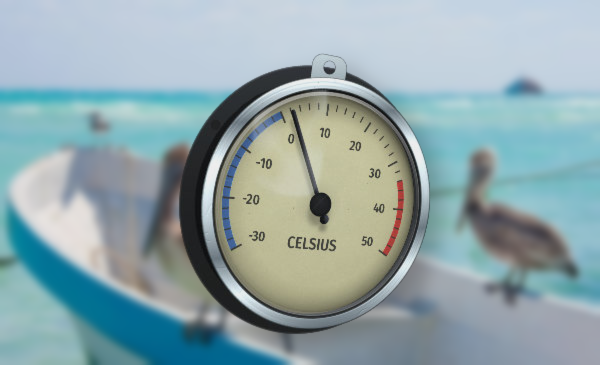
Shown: °C 2
